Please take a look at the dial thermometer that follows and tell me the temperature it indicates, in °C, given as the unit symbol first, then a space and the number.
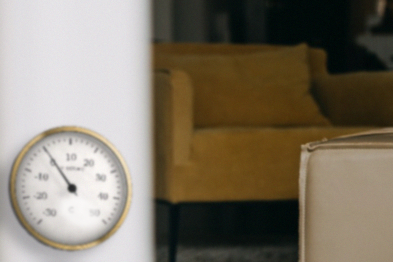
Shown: °C 0
